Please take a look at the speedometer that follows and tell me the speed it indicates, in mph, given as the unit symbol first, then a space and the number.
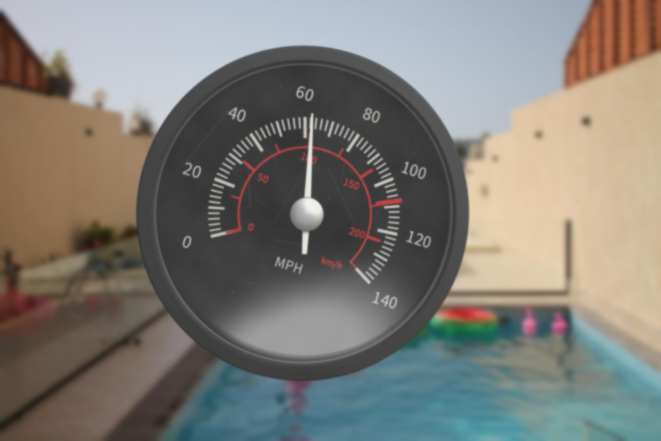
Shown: mph 62
